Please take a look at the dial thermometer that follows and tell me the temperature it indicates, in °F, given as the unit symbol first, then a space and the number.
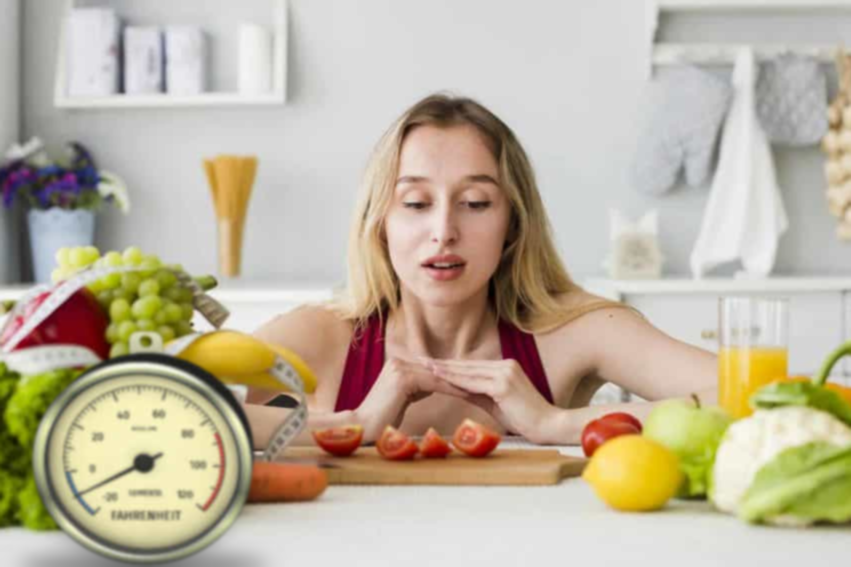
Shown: °F -10
